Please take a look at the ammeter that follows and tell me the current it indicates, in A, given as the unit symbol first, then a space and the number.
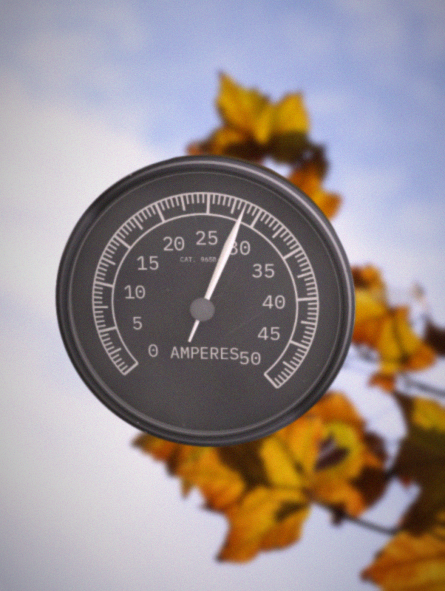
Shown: A 28.5
